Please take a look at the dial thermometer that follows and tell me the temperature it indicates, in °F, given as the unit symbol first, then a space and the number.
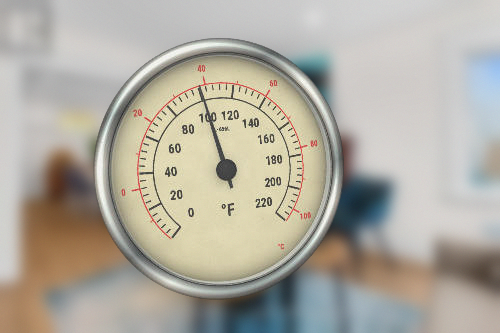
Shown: °F 100
